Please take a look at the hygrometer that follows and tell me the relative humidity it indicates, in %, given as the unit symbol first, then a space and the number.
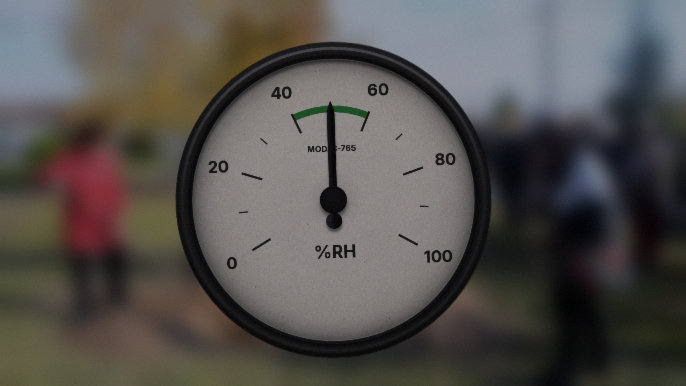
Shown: % 50
